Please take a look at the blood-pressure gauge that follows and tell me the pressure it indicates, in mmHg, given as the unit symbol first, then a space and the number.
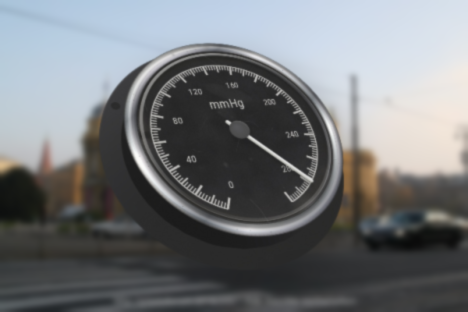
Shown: mmHg 280
